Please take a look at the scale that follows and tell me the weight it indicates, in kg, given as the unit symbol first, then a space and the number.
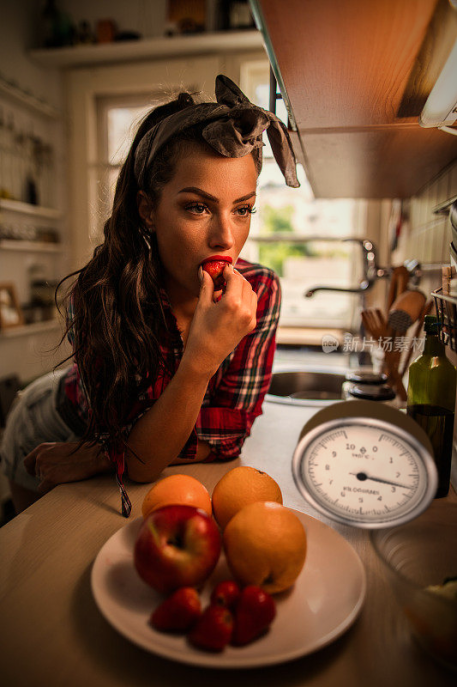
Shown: kg 2.5
